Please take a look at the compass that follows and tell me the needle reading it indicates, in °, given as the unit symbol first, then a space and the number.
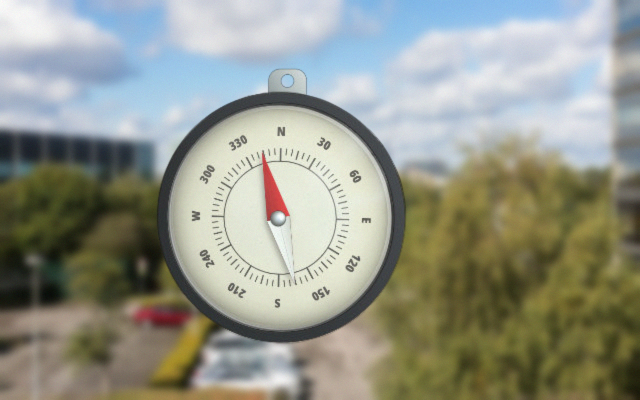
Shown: ° 345
